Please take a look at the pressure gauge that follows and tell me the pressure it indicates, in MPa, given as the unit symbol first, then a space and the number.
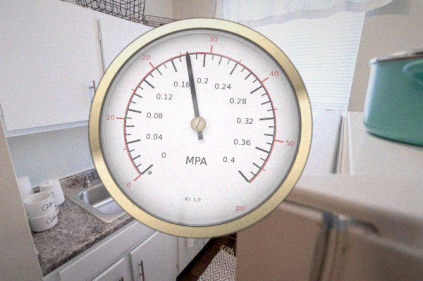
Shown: MPa 0.18
